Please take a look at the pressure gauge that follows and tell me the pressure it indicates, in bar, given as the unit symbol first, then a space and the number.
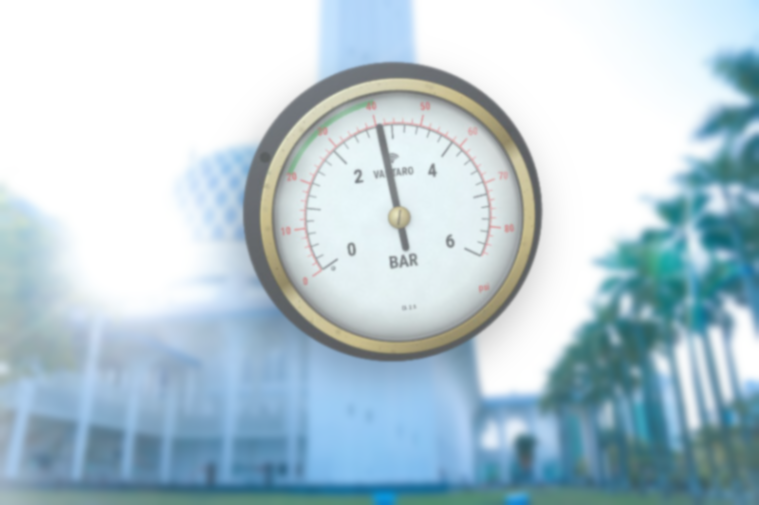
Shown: bar 2.8
